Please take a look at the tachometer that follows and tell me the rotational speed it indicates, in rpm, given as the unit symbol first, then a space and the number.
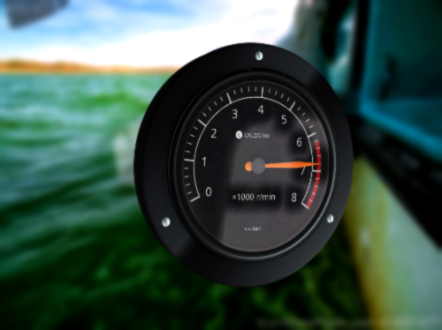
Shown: rpm 6800
